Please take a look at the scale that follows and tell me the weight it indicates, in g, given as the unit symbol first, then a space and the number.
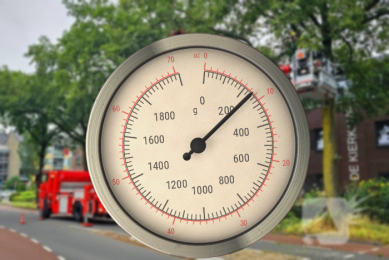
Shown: g 240
